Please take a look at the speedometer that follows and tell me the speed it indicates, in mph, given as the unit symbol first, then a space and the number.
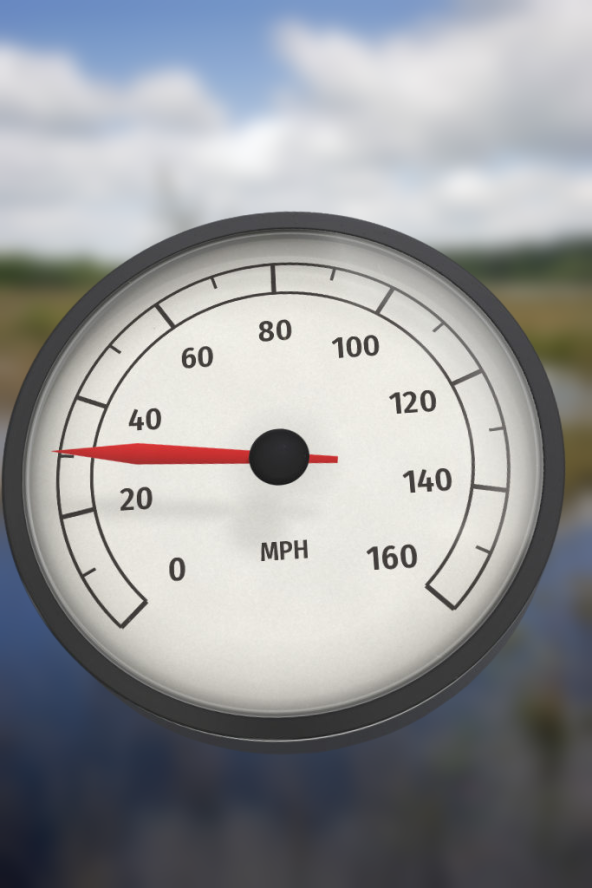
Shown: mph 30
